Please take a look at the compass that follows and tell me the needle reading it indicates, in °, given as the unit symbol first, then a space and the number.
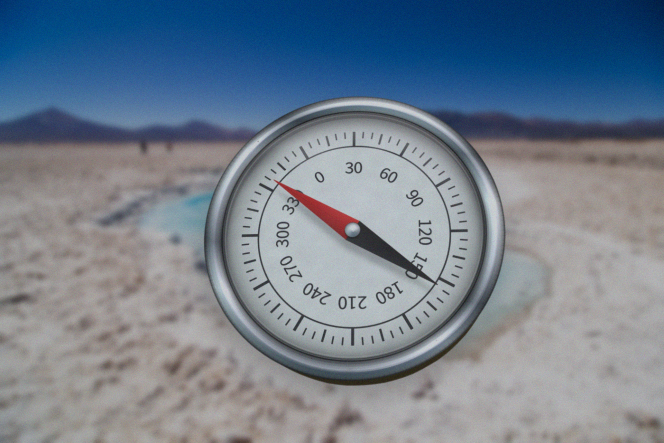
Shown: ° 335
